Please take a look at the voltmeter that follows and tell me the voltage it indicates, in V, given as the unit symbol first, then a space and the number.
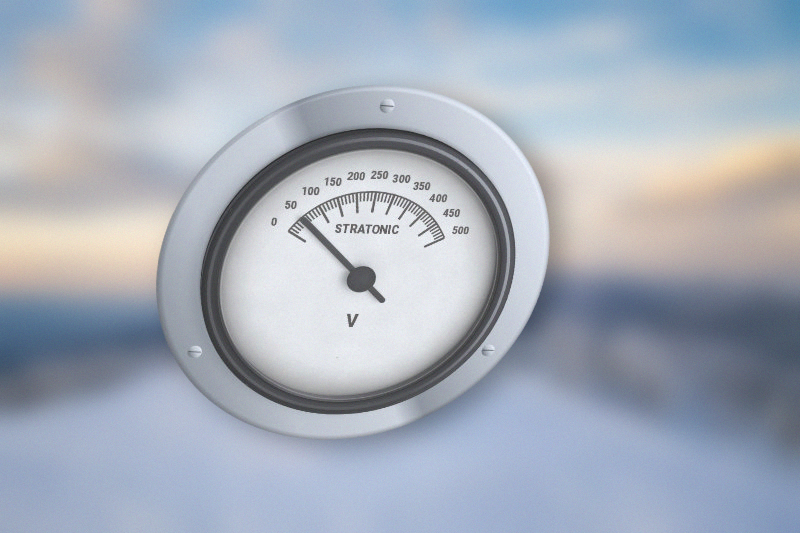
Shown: V 50
